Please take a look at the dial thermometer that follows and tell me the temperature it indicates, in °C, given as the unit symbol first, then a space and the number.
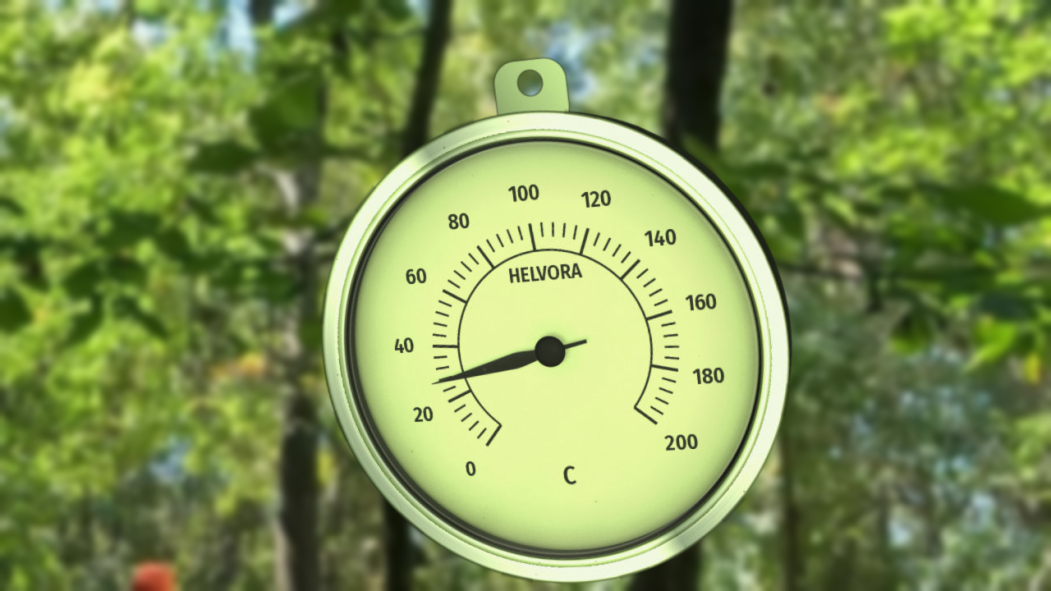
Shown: °C 28
